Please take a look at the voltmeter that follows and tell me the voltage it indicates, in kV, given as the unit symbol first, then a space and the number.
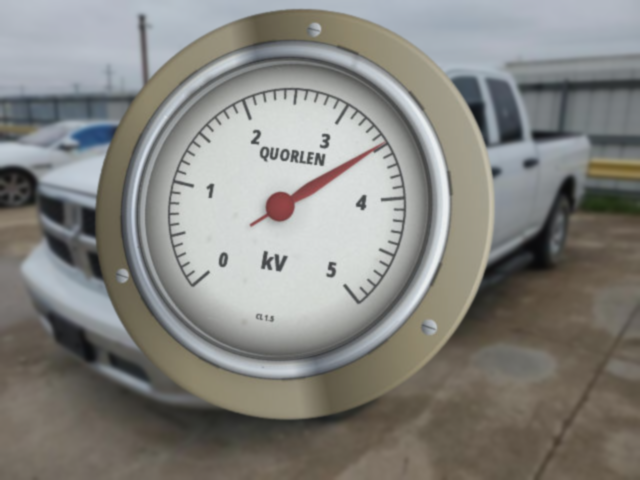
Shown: kV 3.5
